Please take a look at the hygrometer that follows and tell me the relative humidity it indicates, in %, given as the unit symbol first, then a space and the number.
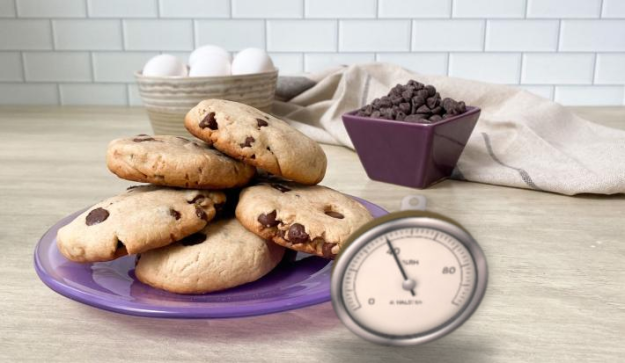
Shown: % 40
